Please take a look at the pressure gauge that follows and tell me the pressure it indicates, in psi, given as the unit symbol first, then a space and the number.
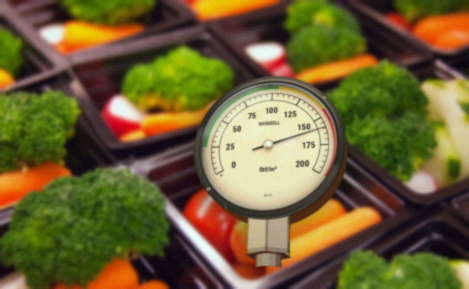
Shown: psi 160
